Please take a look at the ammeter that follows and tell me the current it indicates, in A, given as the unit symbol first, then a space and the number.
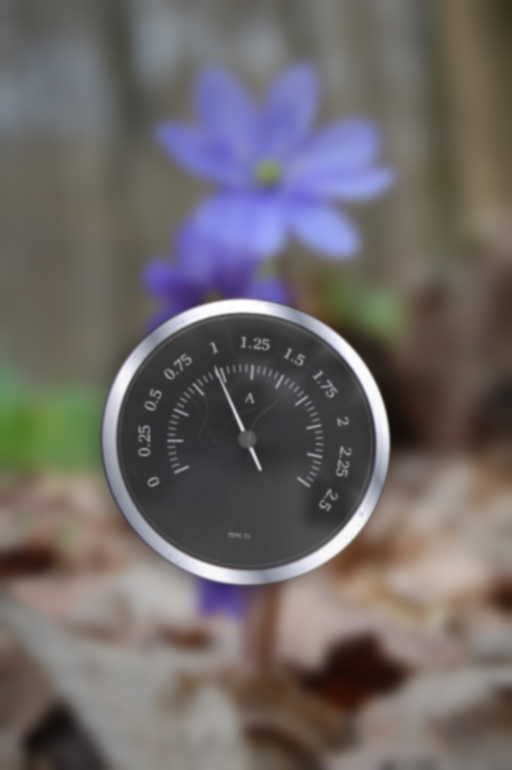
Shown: A 0.95
